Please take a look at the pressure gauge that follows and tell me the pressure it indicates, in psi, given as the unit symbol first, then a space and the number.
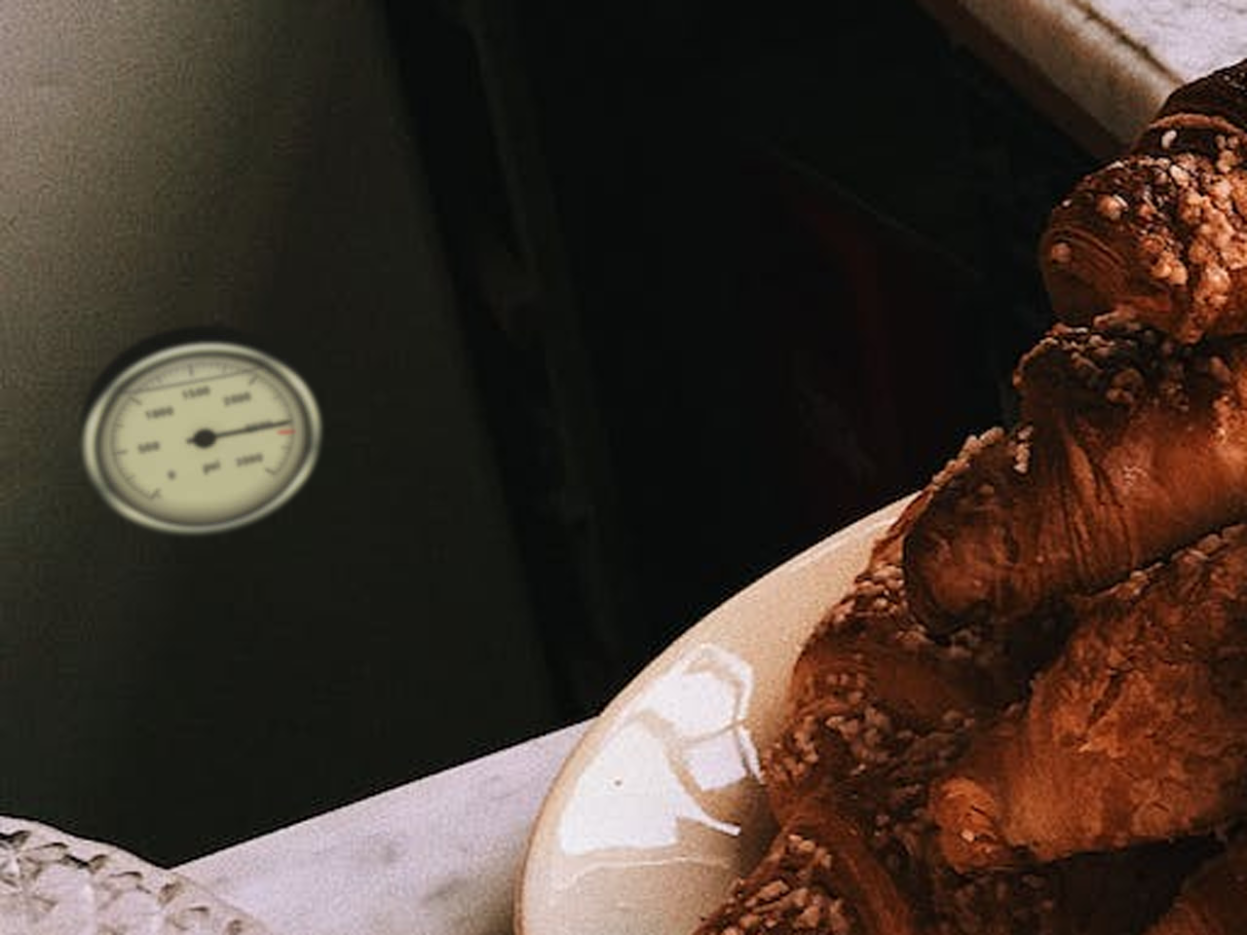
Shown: psi 2500
